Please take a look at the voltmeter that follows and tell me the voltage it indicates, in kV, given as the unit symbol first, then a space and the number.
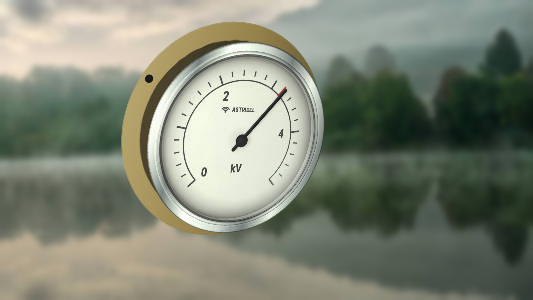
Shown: kV 3.2
